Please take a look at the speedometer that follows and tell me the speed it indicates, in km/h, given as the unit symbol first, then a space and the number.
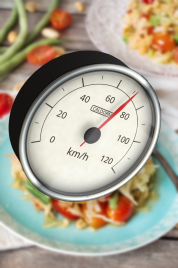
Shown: km/h 70
